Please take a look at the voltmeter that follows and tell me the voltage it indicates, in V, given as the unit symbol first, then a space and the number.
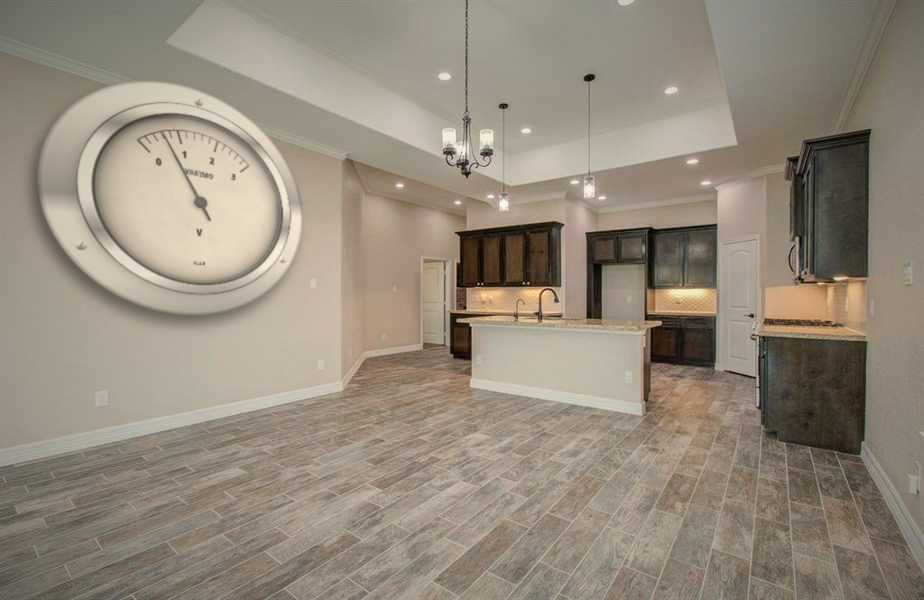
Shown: V 0.6
